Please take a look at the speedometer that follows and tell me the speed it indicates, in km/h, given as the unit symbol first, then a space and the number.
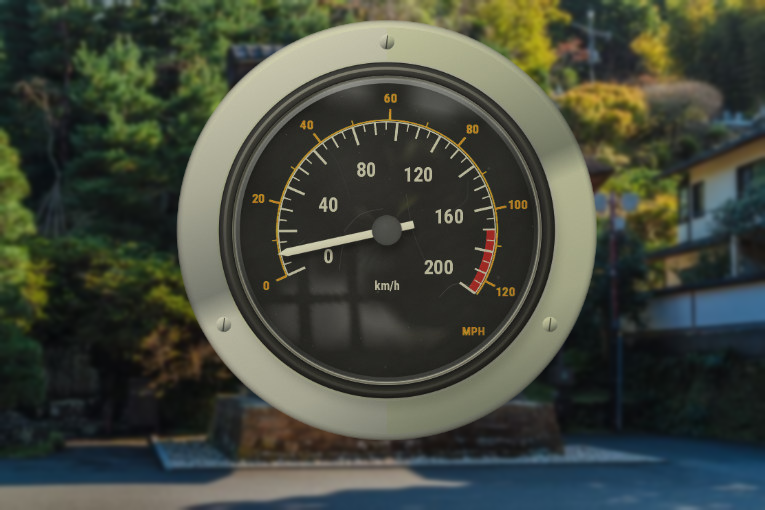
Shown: km/h 10
